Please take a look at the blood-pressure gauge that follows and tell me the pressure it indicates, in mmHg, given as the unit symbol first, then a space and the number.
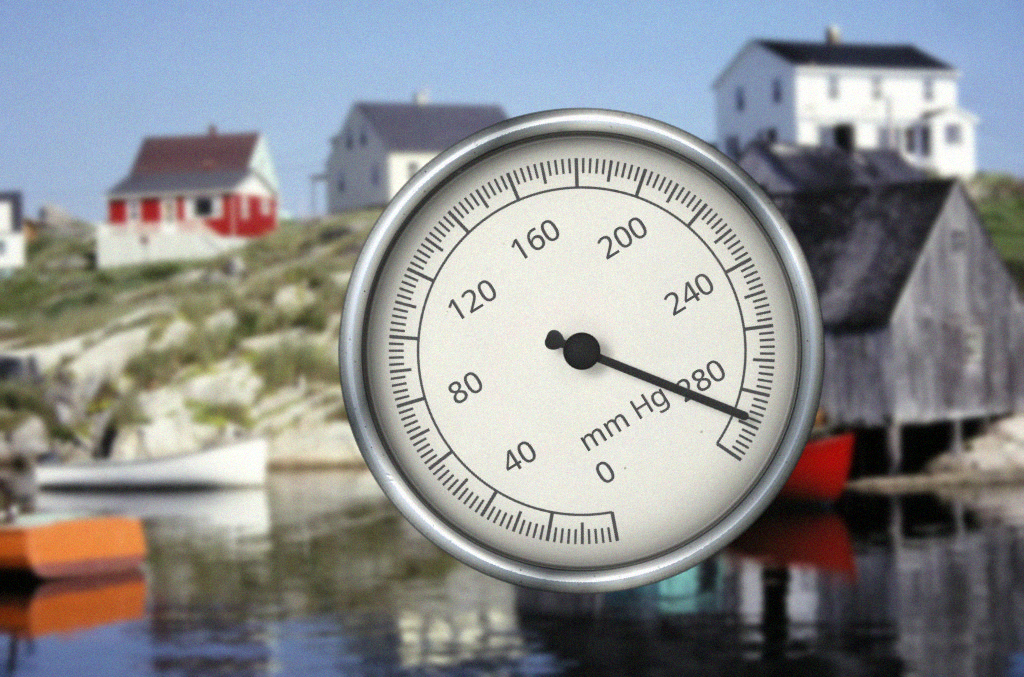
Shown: mmHg 288
